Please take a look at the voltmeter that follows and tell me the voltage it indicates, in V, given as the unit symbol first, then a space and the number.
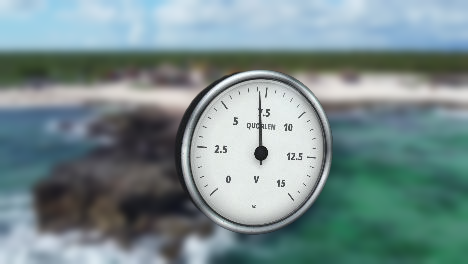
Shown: V 7
